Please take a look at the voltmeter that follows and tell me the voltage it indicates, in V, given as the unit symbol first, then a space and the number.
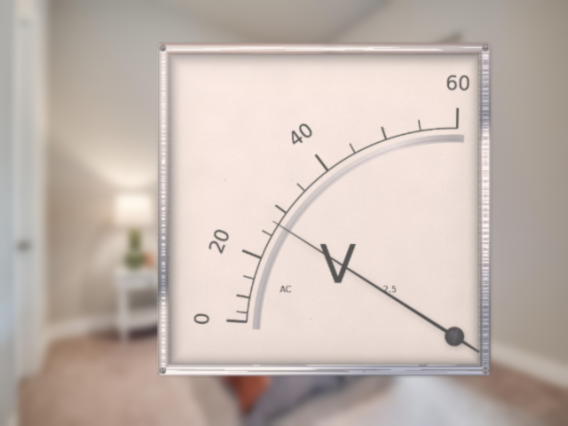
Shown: V 27.5
